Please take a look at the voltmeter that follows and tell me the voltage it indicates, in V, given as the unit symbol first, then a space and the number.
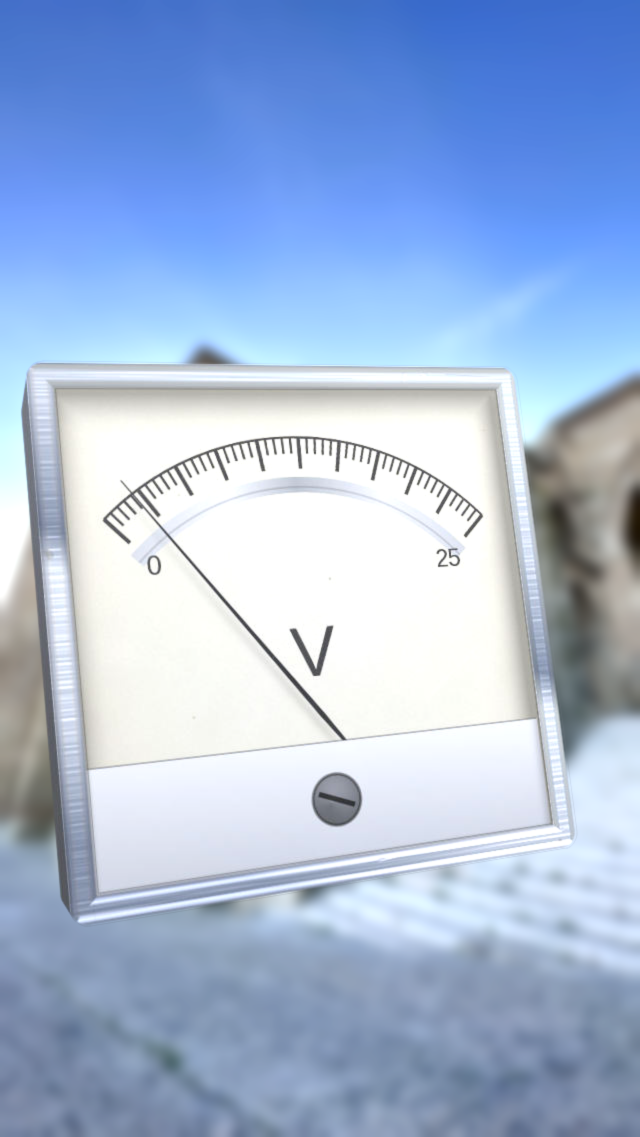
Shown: V 2
